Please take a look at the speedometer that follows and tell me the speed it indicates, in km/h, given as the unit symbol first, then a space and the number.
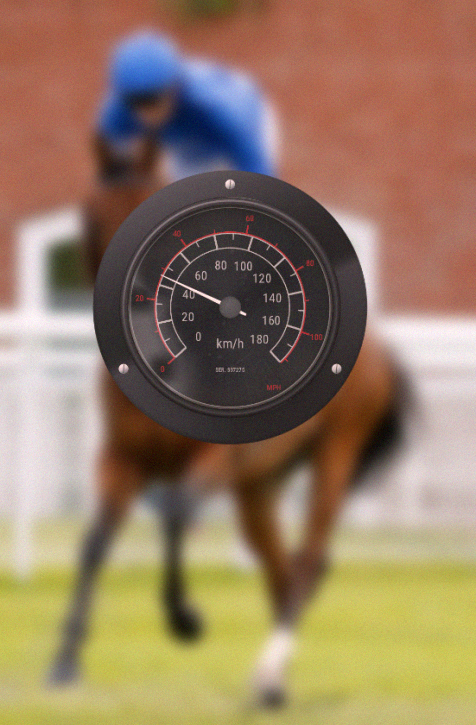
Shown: km/h 45
